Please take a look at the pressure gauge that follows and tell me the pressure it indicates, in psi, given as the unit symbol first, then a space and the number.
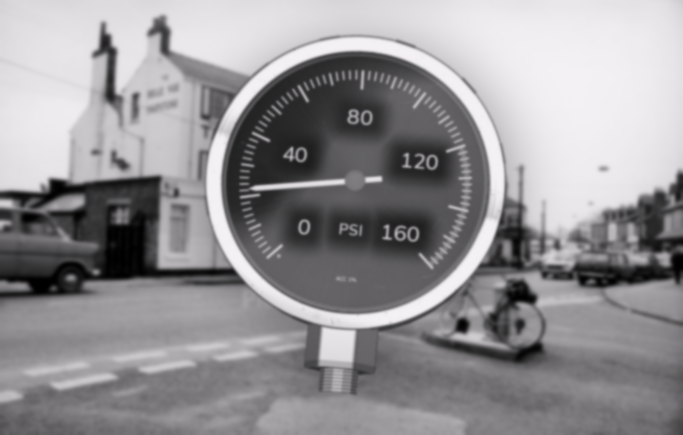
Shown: psi 22
